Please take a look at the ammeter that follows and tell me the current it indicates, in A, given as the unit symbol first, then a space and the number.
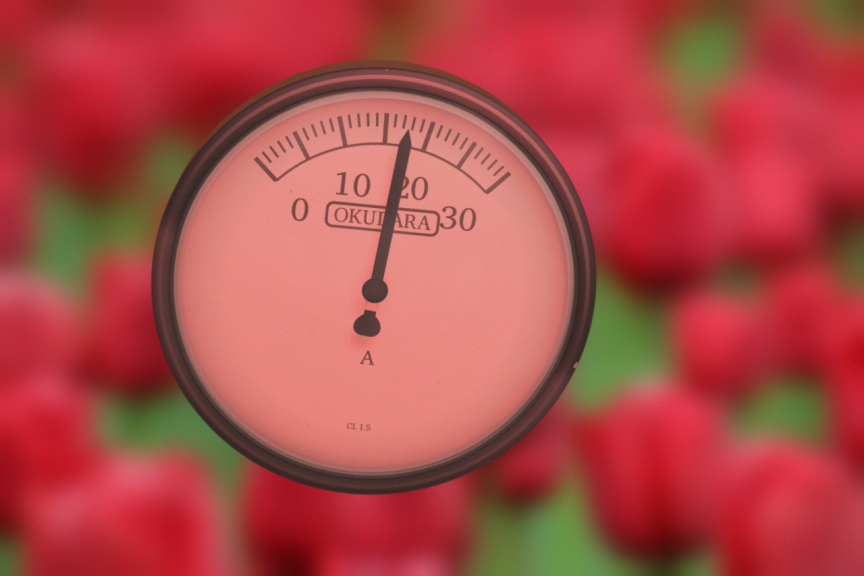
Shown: A 17.5
